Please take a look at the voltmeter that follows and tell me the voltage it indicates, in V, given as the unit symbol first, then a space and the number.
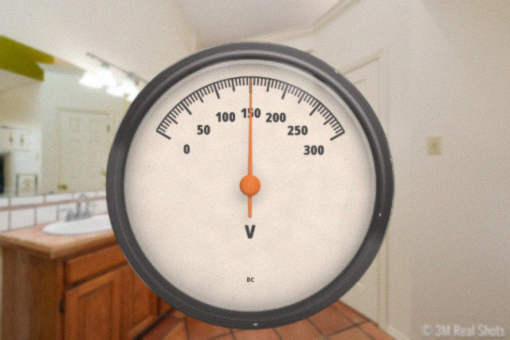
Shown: V 150
